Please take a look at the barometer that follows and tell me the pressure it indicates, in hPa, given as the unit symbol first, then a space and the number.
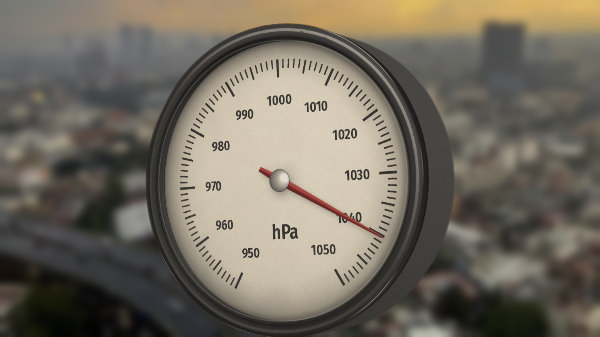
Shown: hPa 1040
